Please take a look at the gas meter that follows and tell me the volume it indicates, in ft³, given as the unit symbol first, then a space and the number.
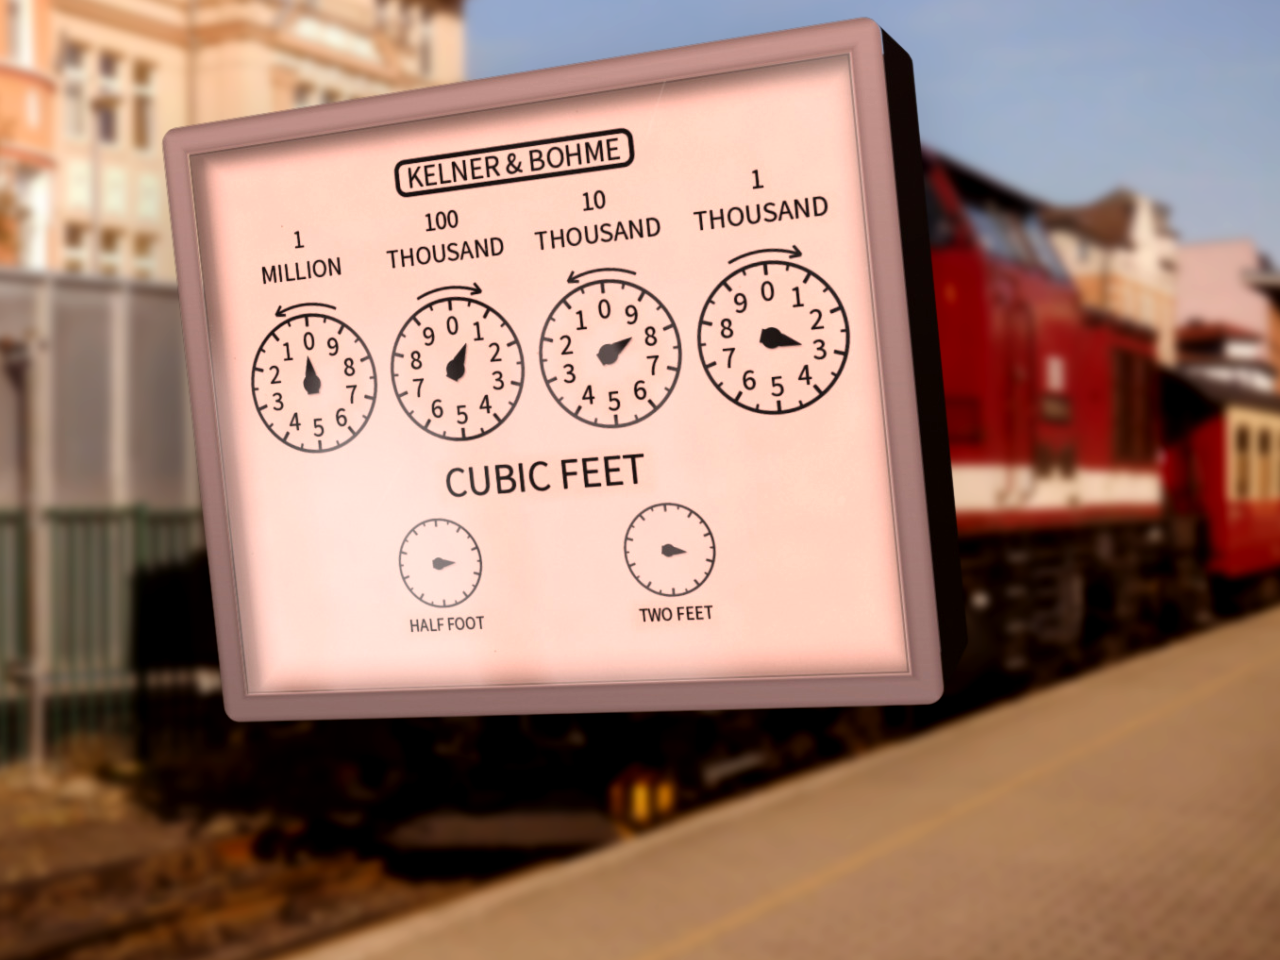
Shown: ft³ 8300
